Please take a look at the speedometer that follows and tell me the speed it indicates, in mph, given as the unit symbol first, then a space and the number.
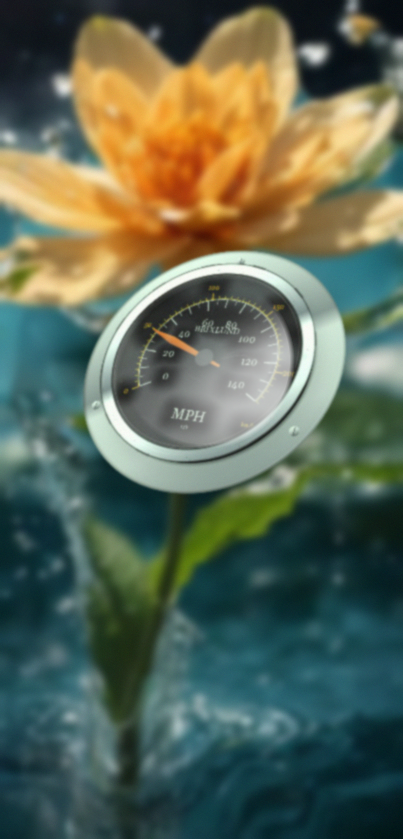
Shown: mph 30
